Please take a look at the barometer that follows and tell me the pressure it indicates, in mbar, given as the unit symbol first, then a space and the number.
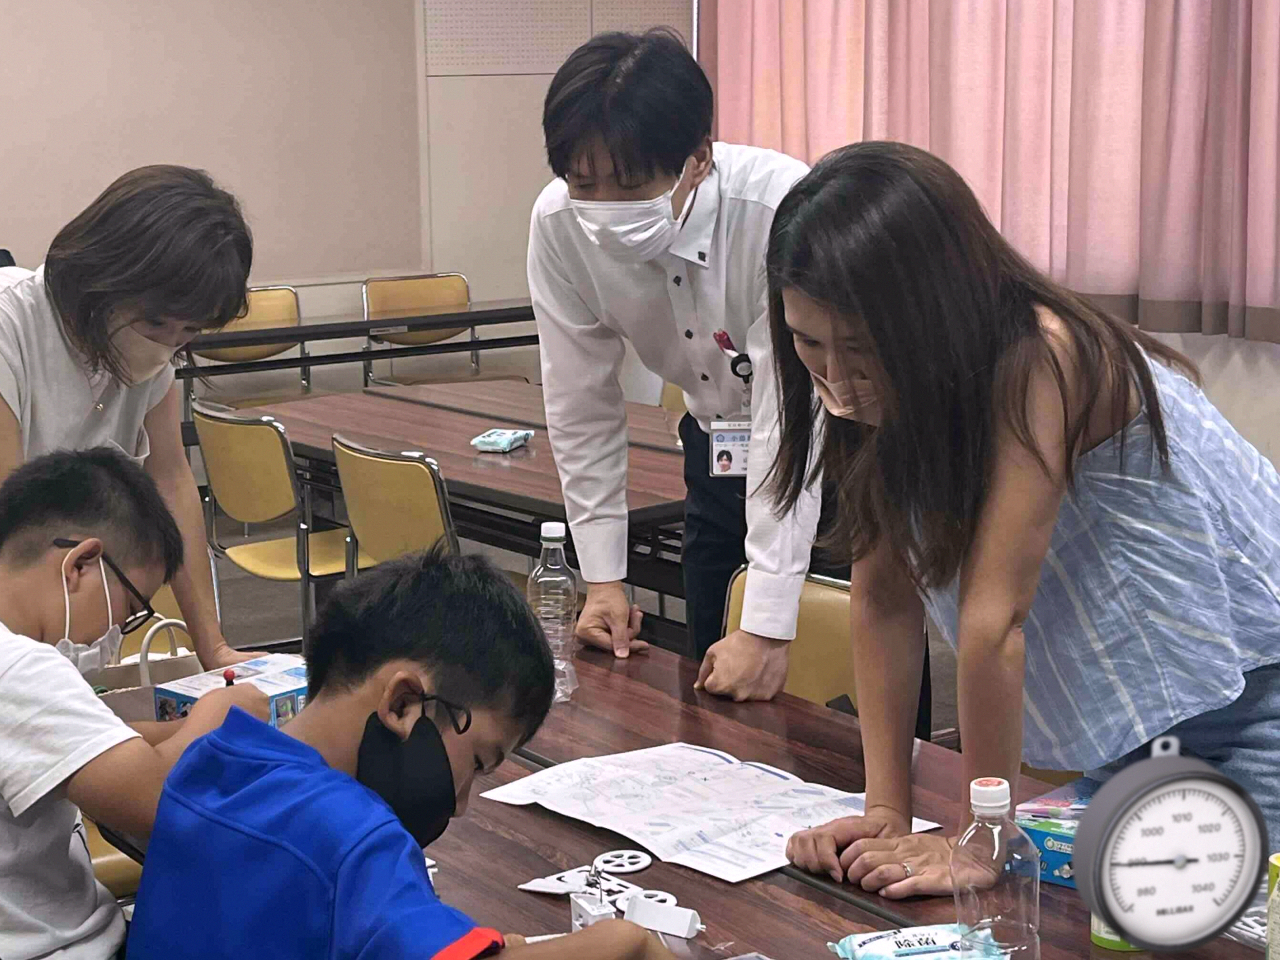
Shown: mbar 990
